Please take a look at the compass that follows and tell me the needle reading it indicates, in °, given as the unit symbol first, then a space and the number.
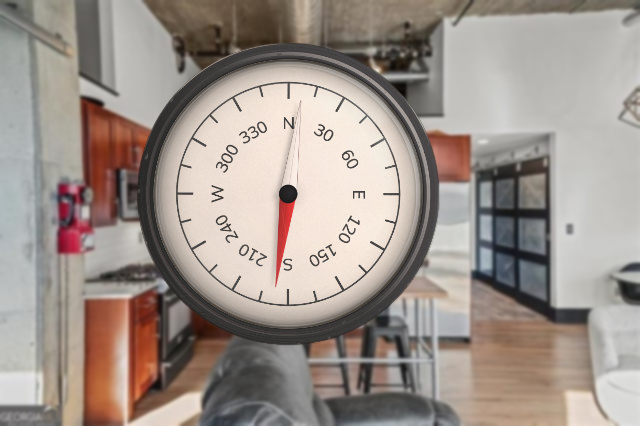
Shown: ° 187.5
